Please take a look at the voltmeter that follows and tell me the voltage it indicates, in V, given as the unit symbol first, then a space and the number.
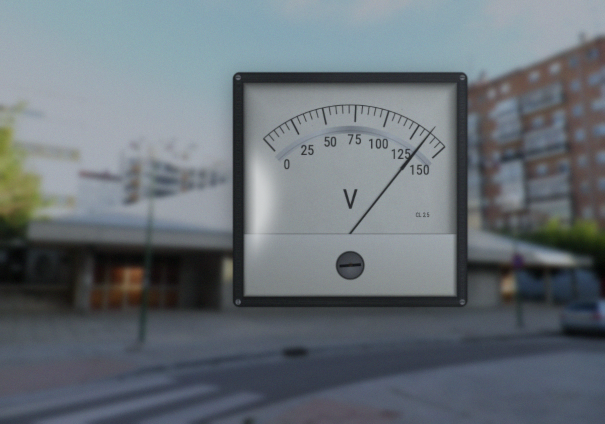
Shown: V 135
